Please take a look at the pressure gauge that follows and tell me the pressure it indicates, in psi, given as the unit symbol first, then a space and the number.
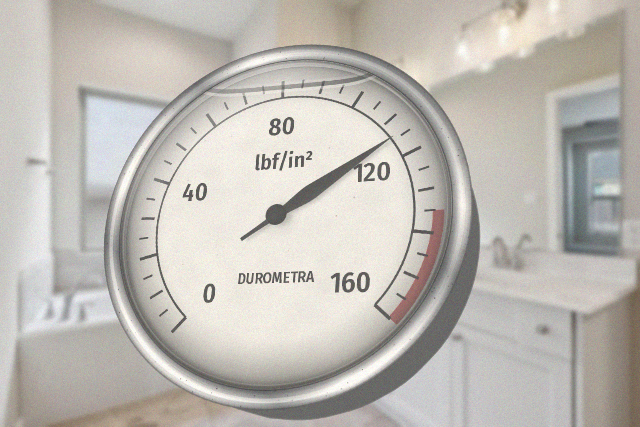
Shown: psi 115
